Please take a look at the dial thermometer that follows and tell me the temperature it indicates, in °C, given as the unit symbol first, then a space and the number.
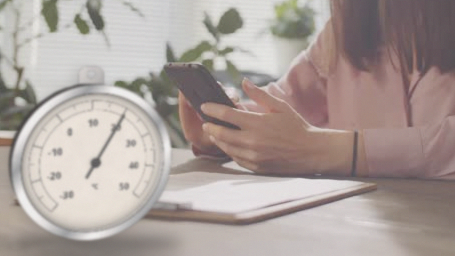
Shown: °C 20
